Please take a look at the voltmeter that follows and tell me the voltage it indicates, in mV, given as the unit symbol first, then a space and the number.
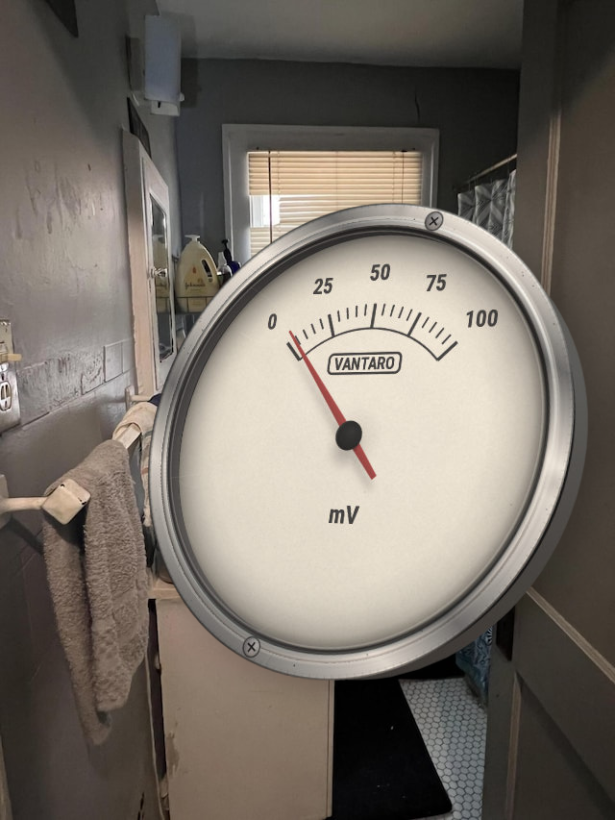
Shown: mV 5
